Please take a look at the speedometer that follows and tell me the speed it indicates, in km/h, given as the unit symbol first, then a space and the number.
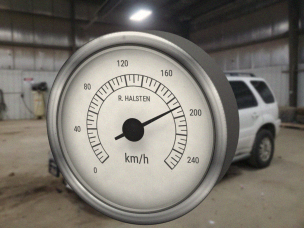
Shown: km/h 190
